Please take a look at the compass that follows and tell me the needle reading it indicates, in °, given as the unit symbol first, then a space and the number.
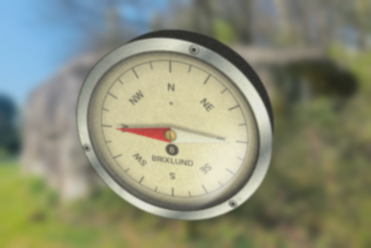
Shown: ° 270
